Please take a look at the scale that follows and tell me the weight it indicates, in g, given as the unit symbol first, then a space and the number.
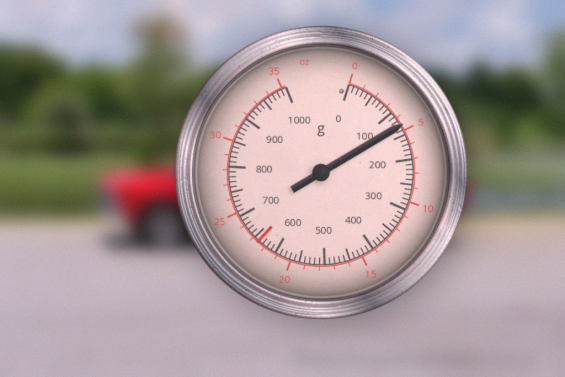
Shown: g 130
